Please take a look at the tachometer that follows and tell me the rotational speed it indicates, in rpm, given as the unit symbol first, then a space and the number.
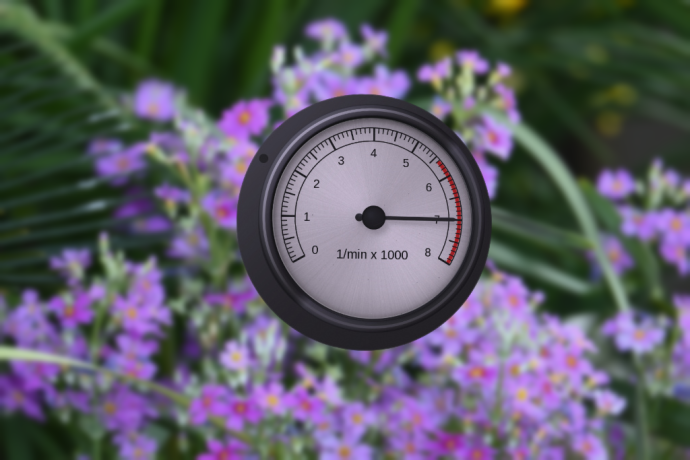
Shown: rpm 7000
